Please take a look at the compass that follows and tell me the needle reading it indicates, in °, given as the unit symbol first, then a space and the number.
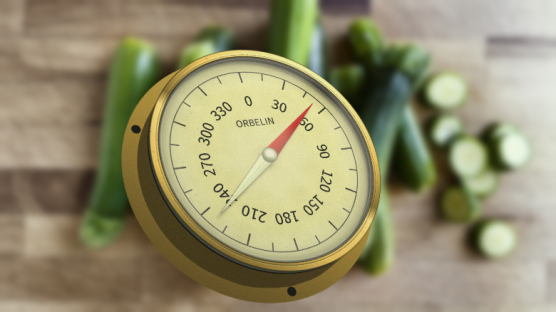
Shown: ° 52.5
